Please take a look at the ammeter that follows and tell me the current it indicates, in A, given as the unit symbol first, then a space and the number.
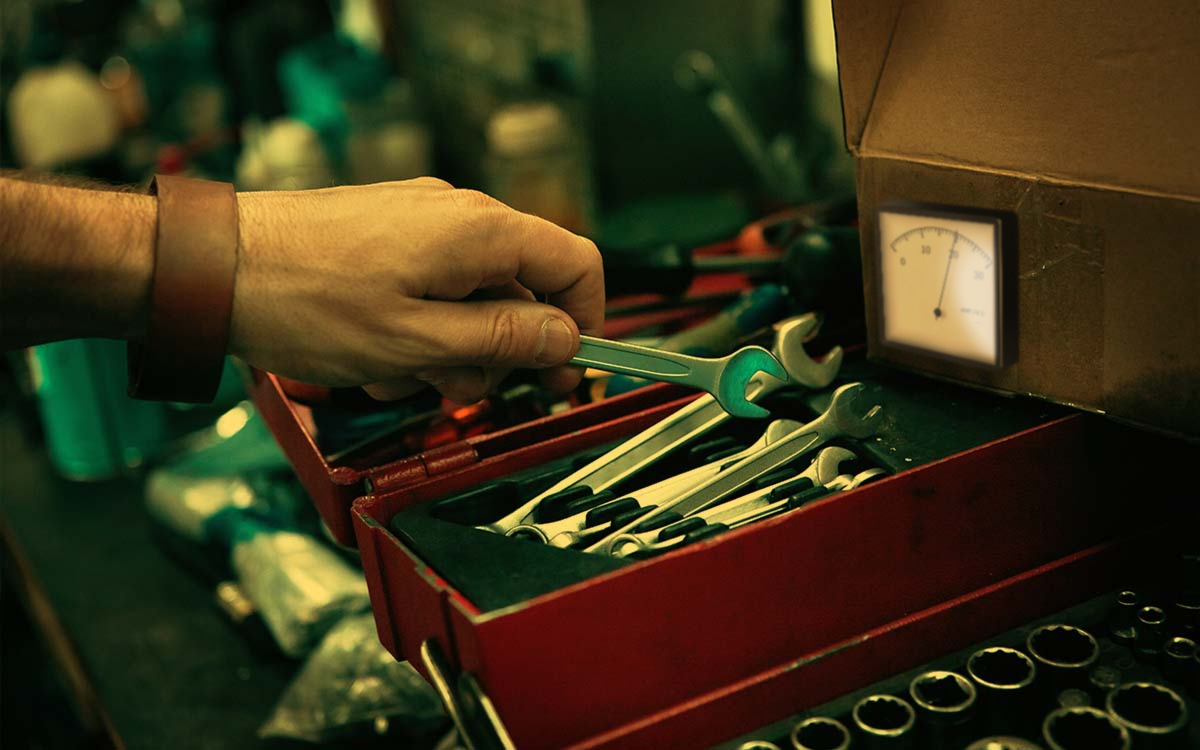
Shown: A 20
